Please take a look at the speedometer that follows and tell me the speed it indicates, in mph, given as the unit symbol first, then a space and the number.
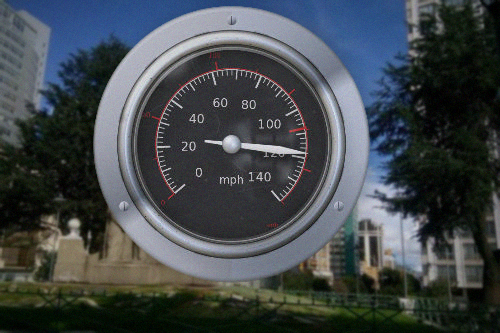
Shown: mph 118
